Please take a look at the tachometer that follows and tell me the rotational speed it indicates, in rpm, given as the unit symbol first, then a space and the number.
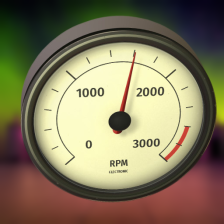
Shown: rpm 1600
